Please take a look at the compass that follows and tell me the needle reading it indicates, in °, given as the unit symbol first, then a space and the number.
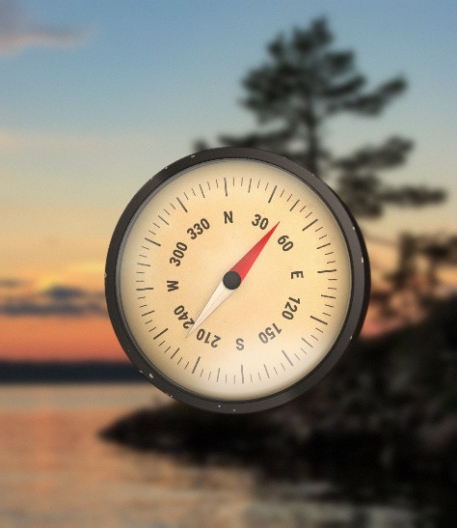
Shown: ° 45
